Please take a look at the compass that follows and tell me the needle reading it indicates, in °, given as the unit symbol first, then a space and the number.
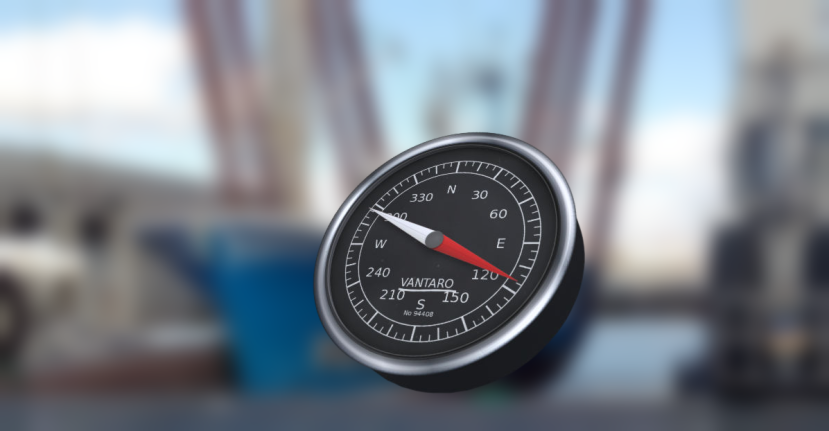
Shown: ° 115
